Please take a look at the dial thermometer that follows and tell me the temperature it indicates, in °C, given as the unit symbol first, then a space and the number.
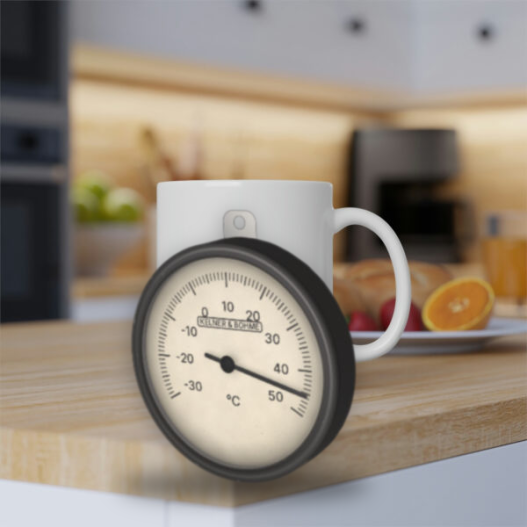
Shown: °C 45
